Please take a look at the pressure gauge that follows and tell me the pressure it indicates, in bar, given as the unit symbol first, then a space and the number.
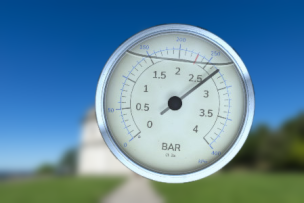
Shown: bar 2.7
